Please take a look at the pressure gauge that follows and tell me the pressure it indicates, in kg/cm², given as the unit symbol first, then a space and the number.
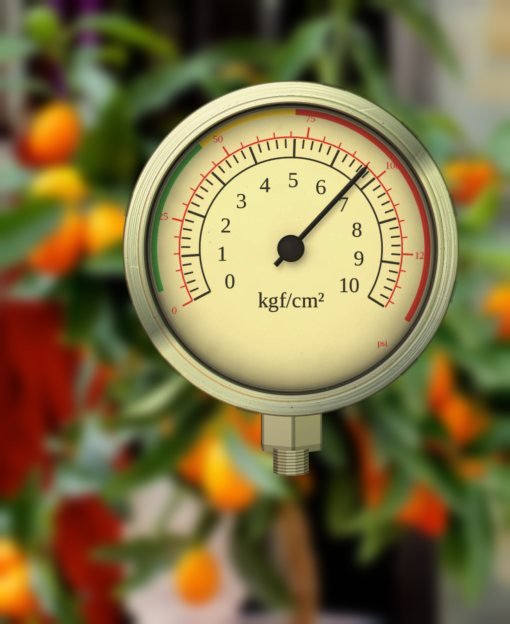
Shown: kg/cm² 6.7
